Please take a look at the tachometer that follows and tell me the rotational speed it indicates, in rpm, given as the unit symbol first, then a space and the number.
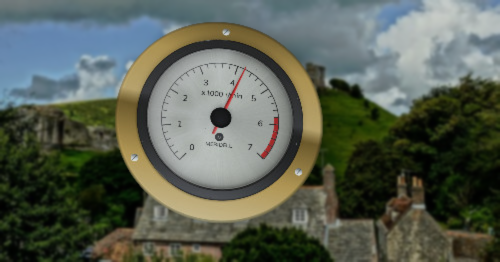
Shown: rpm 4200
